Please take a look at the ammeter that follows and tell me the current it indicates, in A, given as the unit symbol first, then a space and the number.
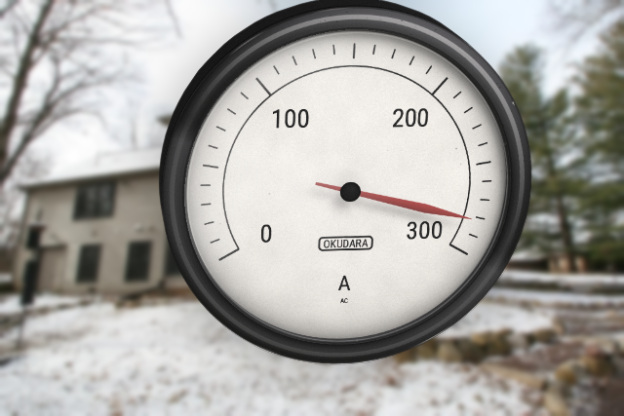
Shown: A 280
